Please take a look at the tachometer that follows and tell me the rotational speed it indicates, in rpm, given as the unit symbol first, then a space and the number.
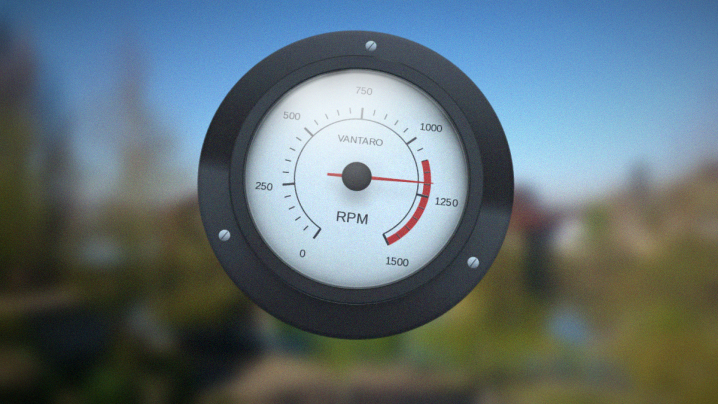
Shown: rpm 1200
